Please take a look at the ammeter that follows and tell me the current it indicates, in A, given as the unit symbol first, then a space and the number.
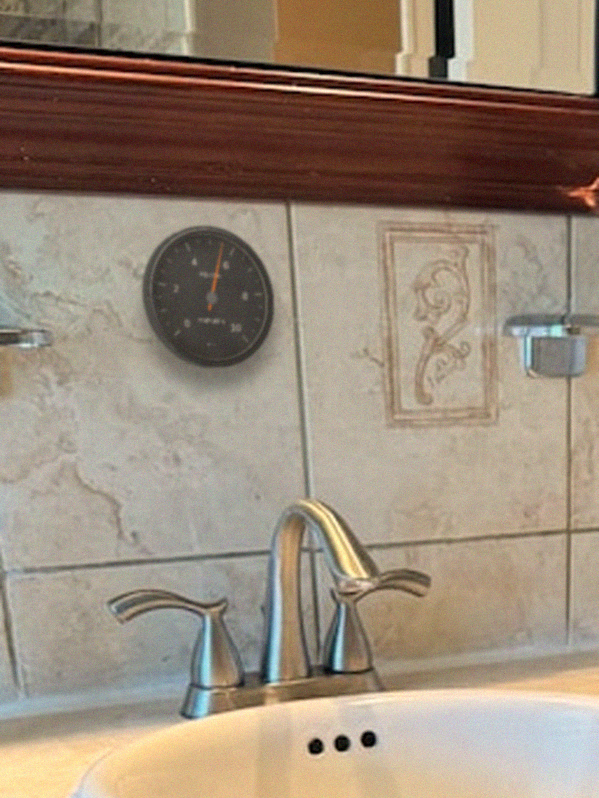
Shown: A 5.5
